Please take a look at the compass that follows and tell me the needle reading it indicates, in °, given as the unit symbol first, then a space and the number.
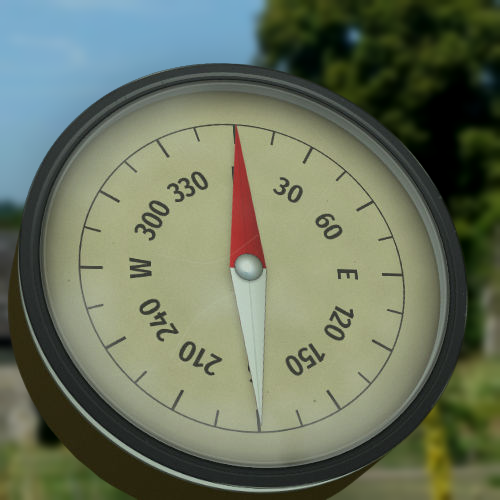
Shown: ° 0
